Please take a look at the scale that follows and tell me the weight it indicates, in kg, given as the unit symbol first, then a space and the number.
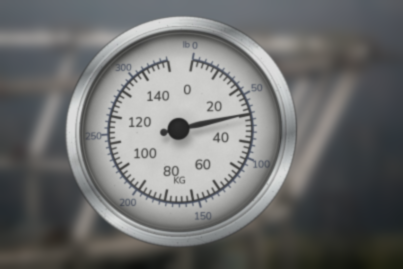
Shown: kg 30
